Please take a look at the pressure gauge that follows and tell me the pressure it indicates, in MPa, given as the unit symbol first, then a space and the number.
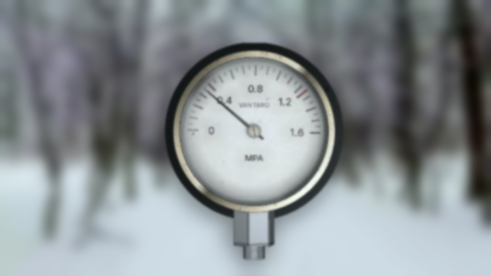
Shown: MPa 0.35
